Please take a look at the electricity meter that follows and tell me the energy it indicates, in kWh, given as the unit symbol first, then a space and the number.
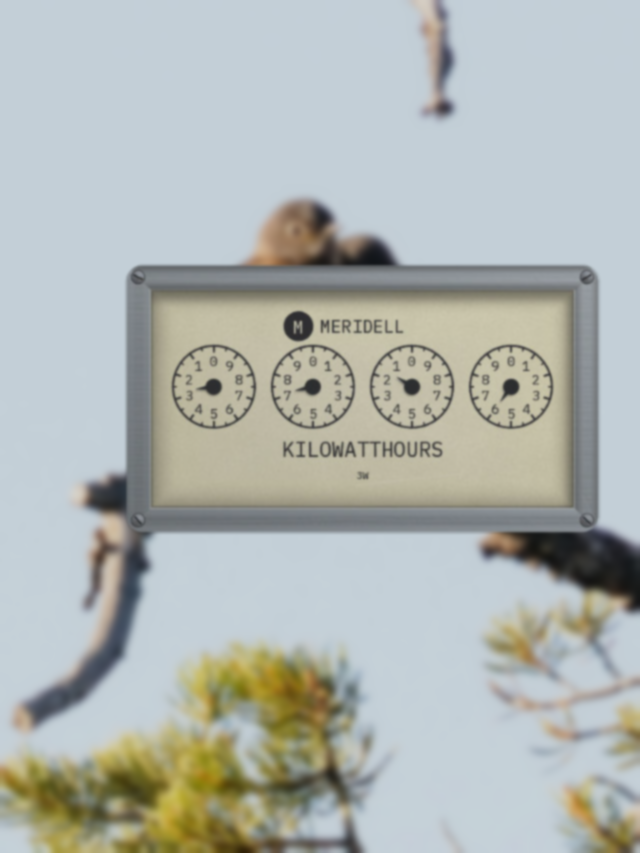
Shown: kWh 2716
